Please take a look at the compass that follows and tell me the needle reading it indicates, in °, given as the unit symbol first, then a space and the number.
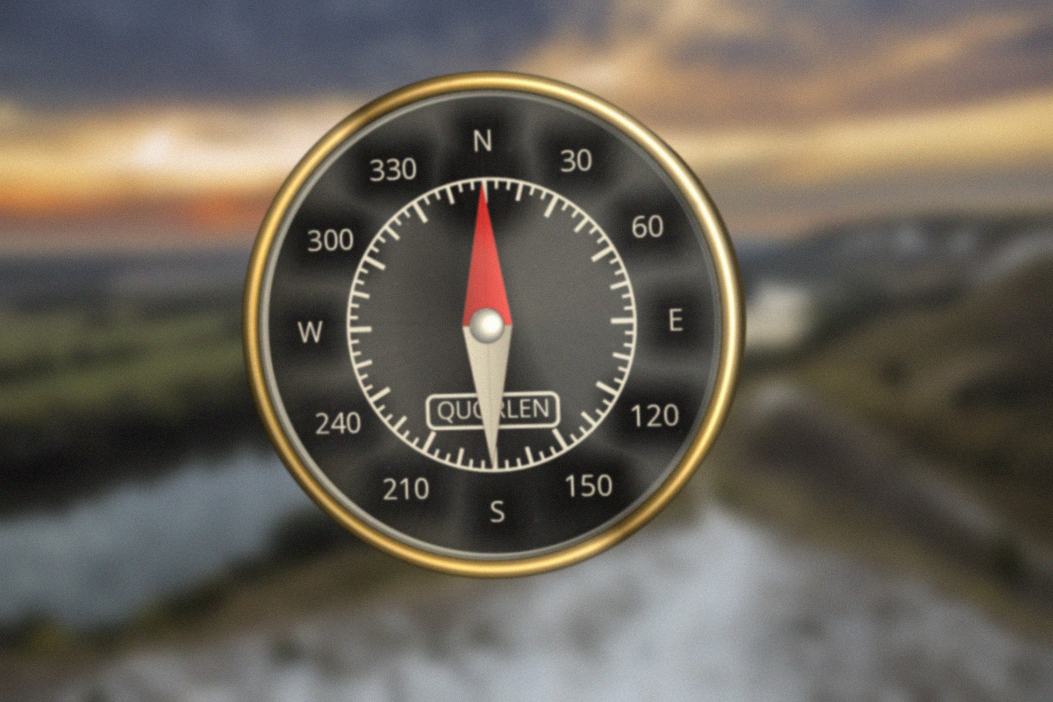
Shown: ° 0
